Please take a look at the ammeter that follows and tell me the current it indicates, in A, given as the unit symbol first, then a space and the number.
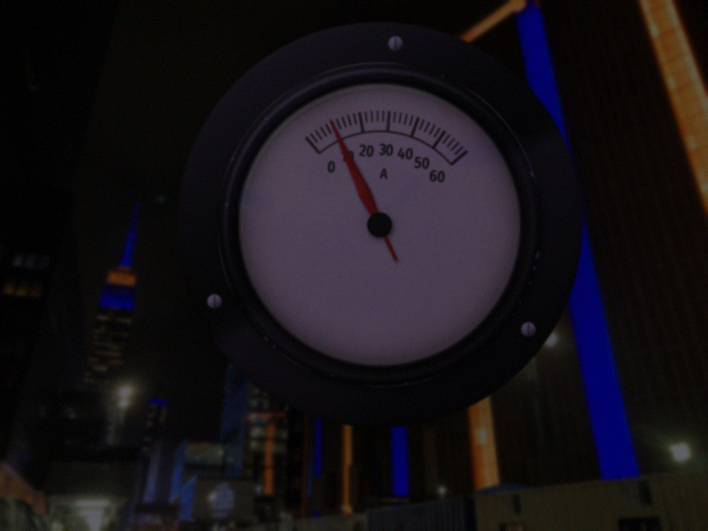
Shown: A 10
